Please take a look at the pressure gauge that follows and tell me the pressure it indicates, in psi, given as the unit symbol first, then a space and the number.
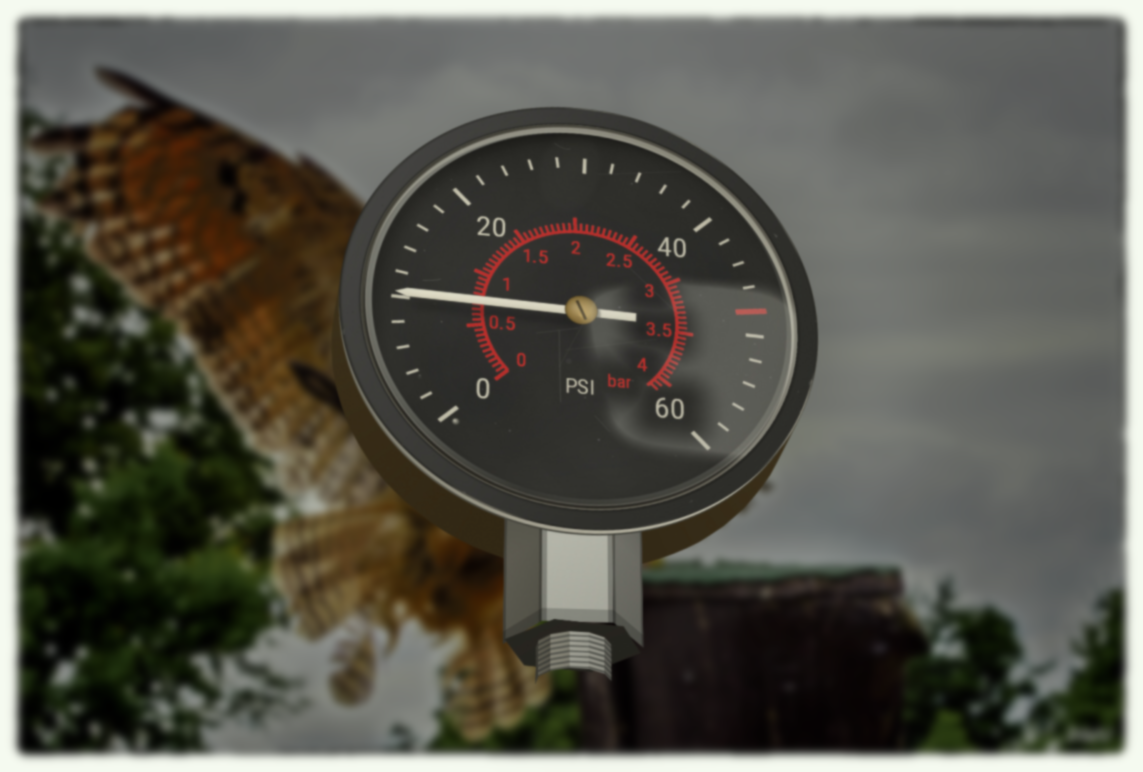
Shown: psi 10
